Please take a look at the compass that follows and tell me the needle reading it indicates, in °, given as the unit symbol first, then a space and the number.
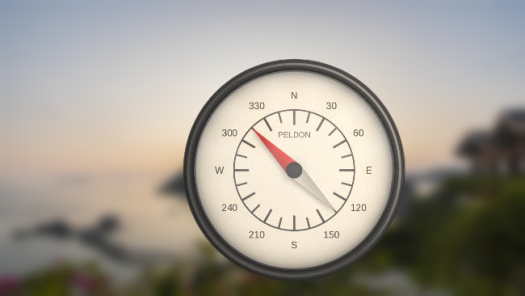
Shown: ° 315
